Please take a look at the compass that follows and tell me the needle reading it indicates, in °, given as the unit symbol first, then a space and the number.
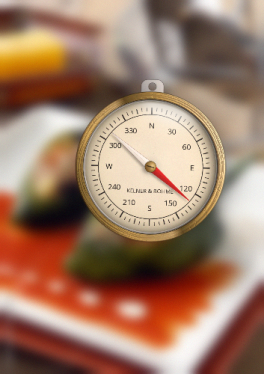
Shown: ° 130
